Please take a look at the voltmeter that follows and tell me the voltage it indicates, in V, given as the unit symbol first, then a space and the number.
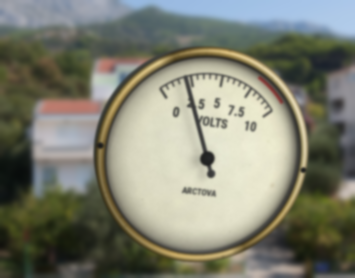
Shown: V 2
